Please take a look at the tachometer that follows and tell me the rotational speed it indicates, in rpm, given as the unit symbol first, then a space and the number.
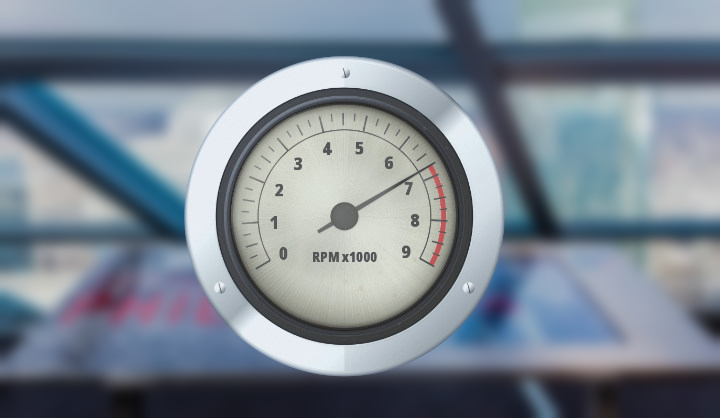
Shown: rpm 6750
